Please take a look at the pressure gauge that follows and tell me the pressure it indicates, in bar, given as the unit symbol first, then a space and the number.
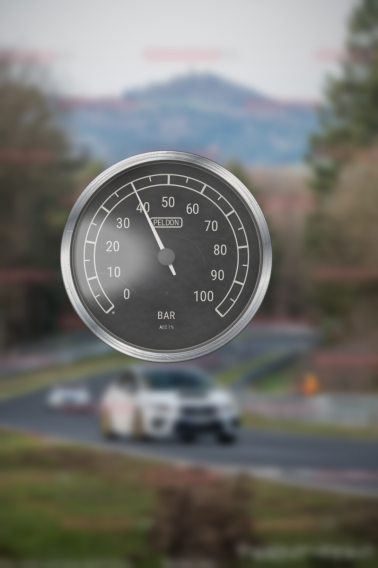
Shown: bar 40
